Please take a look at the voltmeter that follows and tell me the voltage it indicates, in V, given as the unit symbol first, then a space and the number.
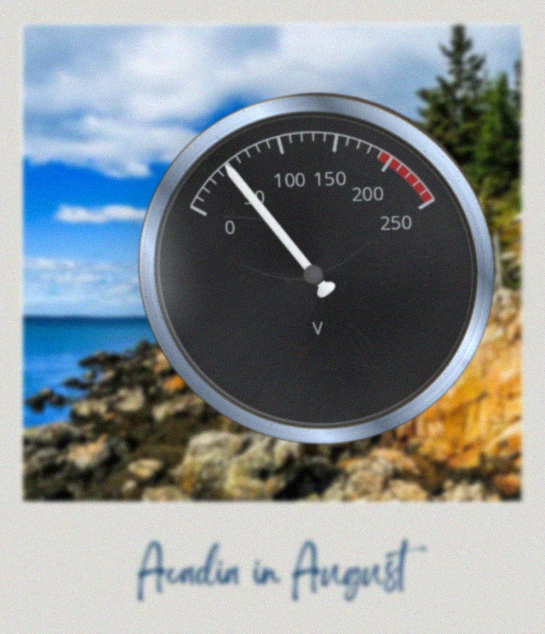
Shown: V 50
